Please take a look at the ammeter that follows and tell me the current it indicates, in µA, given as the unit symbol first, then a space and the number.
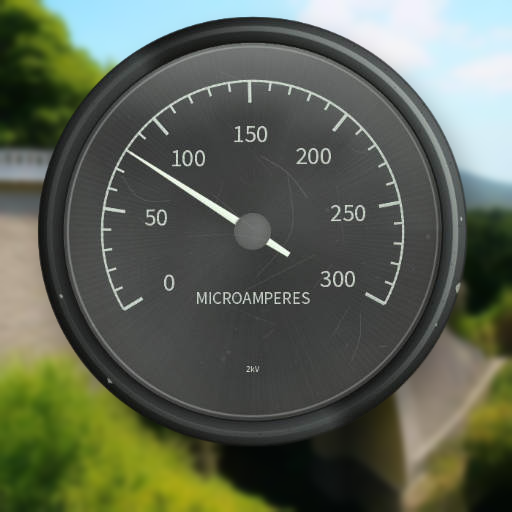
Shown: µA 80
